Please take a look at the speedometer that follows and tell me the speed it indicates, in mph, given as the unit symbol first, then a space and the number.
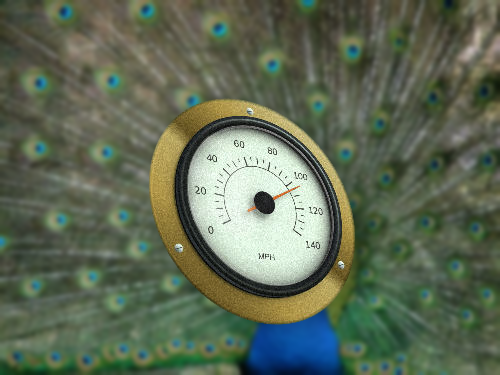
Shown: mph 105
